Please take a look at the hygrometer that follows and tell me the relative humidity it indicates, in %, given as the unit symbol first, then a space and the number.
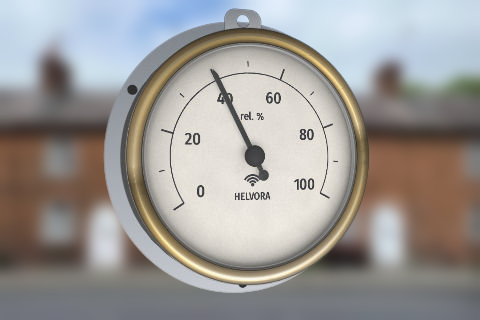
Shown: % 40
